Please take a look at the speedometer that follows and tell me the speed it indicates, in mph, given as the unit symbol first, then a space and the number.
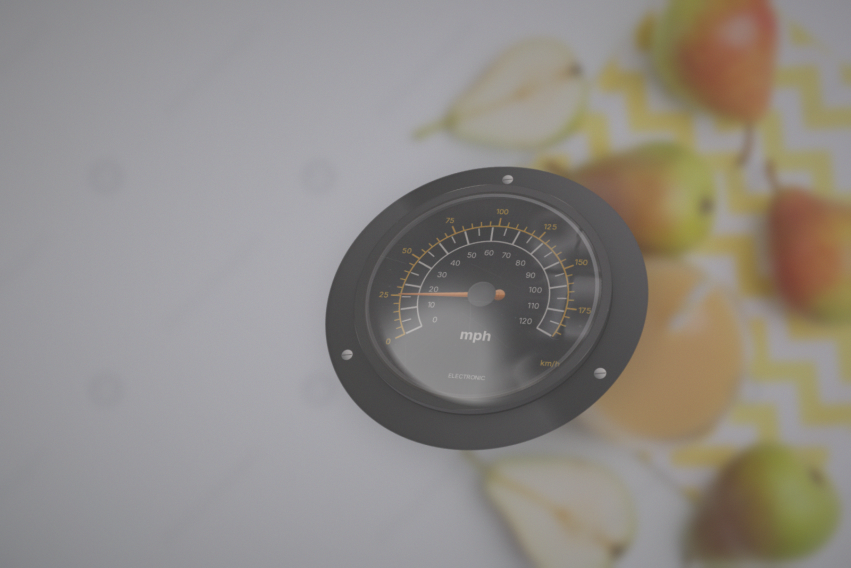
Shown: mph 15
